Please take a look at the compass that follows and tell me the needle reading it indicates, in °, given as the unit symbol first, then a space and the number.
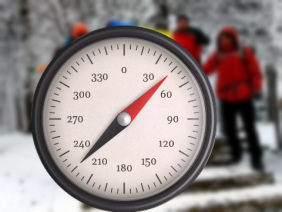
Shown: ° 45
